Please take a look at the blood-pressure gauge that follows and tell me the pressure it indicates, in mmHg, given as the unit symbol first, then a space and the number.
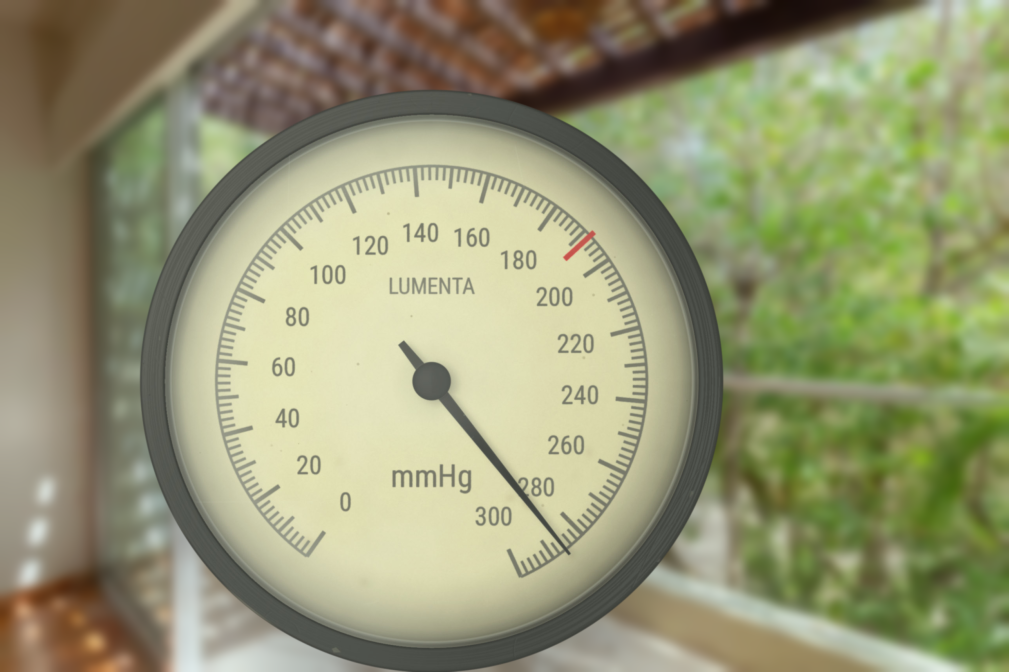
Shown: mmHg 286
